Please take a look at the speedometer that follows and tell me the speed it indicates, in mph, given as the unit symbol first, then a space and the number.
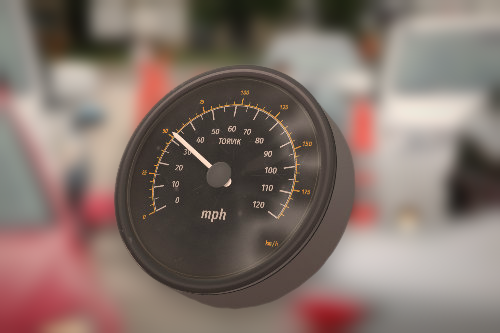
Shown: mph 32.5
